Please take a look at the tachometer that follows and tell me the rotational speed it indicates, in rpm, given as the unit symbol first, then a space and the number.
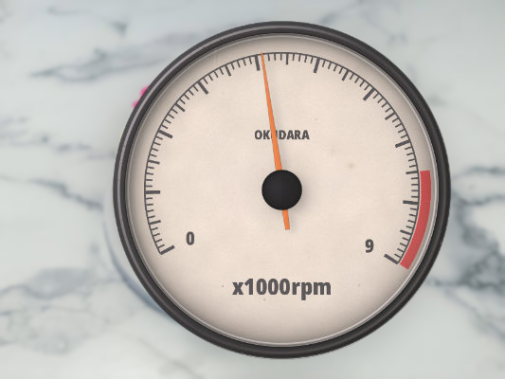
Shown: rpm 4100
